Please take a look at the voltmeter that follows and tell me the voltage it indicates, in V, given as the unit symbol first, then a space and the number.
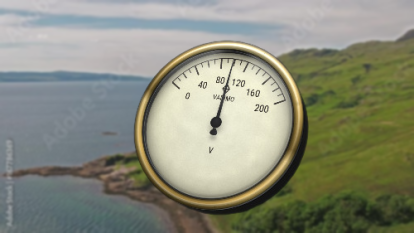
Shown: V 100
